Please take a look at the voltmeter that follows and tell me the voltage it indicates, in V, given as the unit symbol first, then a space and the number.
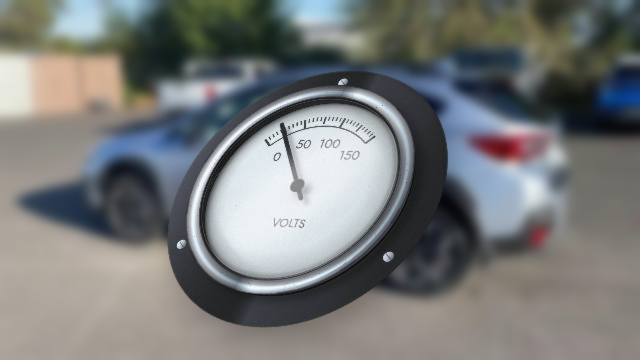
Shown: V 25
